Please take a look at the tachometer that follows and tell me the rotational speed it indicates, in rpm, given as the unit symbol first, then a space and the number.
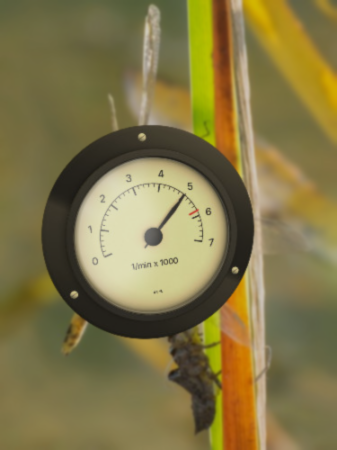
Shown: rpm 5000
